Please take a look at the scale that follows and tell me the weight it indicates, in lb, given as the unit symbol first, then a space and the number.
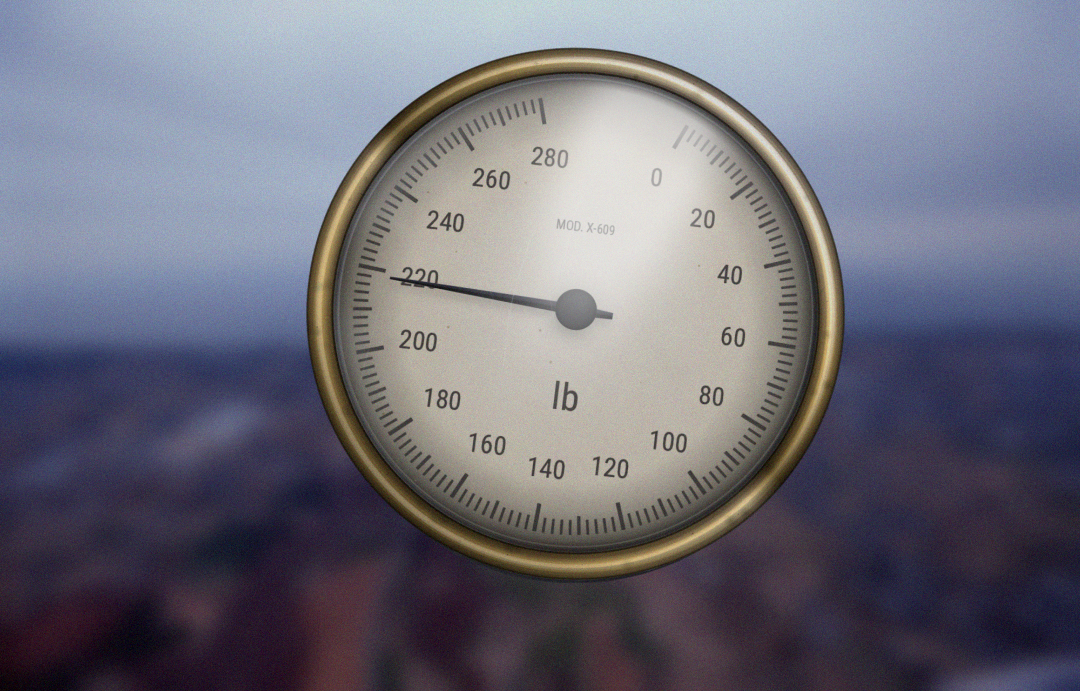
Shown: lb 218
